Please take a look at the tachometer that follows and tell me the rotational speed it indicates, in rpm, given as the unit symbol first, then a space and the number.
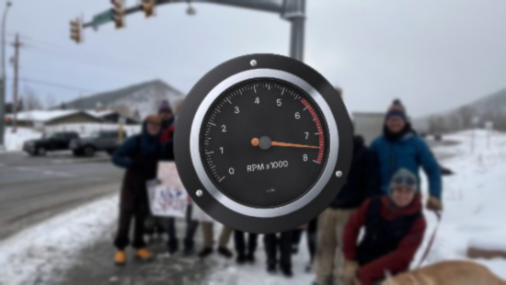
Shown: rpm 7500
